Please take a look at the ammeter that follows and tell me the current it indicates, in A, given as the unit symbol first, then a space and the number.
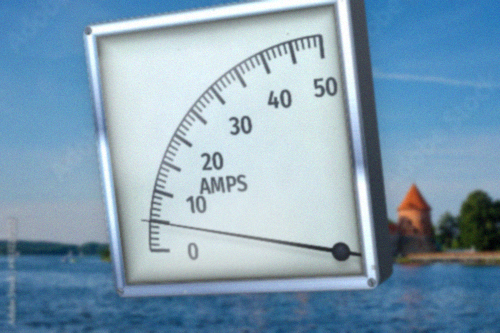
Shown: A 5
